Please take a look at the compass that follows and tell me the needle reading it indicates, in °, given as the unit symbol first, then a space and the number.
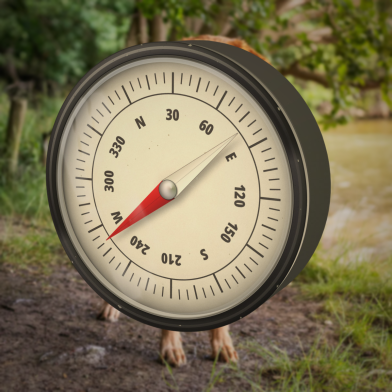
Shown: ° 260
